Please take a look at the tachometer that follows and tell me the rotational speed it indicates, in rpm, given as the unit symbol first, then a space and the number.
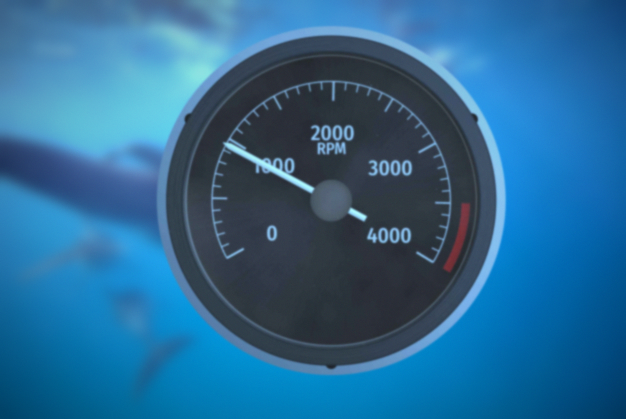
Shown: rpm 950
